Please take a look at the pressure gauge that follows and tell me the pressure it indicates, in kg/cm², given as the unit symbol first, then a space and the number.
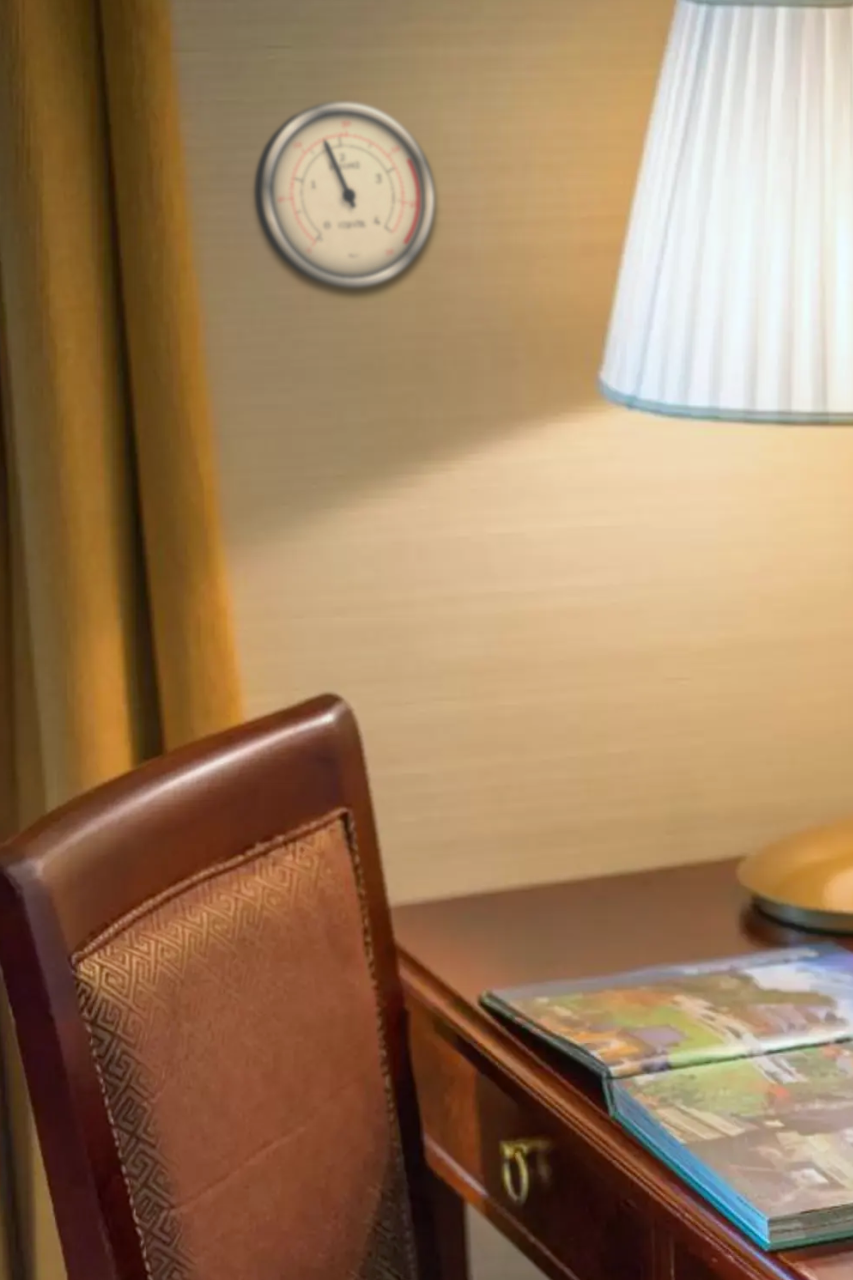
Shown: kg/cm² 1.75
